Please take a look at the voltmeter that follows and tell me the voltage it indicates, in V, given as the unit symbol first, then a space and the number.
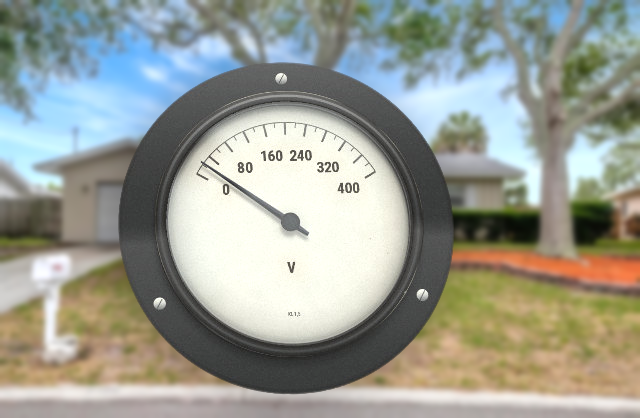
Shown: V 20
